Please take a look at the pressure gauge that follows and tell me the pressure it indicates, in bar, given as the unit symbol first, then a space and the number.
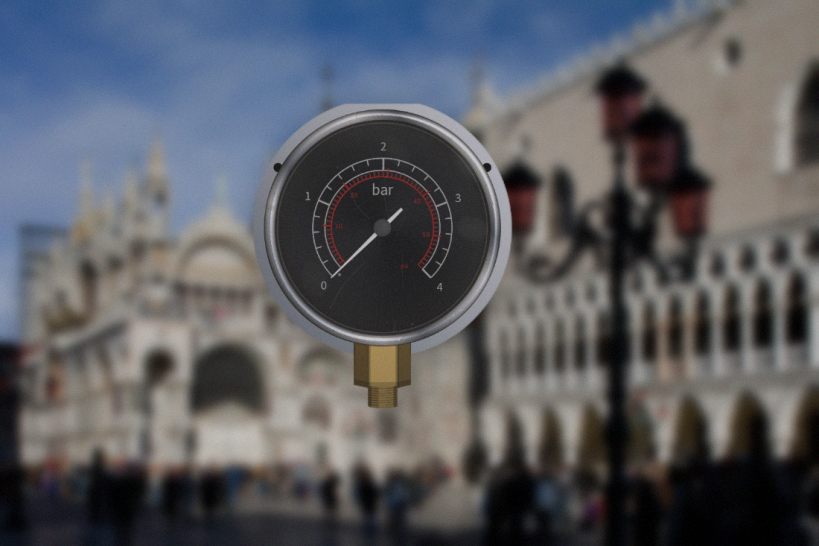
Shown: bar 0
